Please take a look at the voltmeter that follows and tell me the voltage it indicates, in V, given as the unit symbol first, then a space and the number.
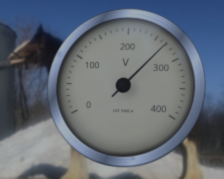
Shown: V 270
